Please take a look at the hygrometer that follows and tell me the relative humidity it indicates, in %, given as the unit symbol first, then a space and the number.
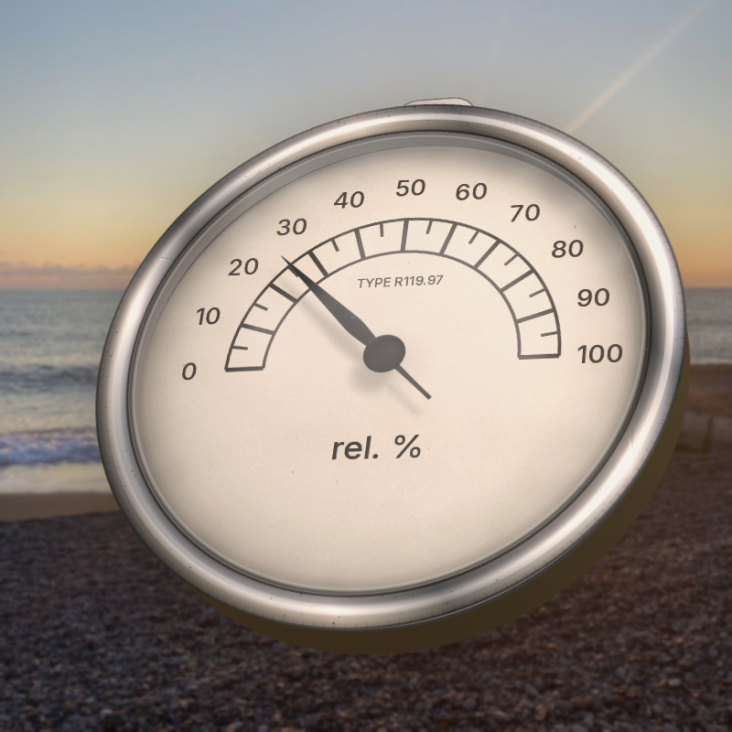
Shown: % 25
